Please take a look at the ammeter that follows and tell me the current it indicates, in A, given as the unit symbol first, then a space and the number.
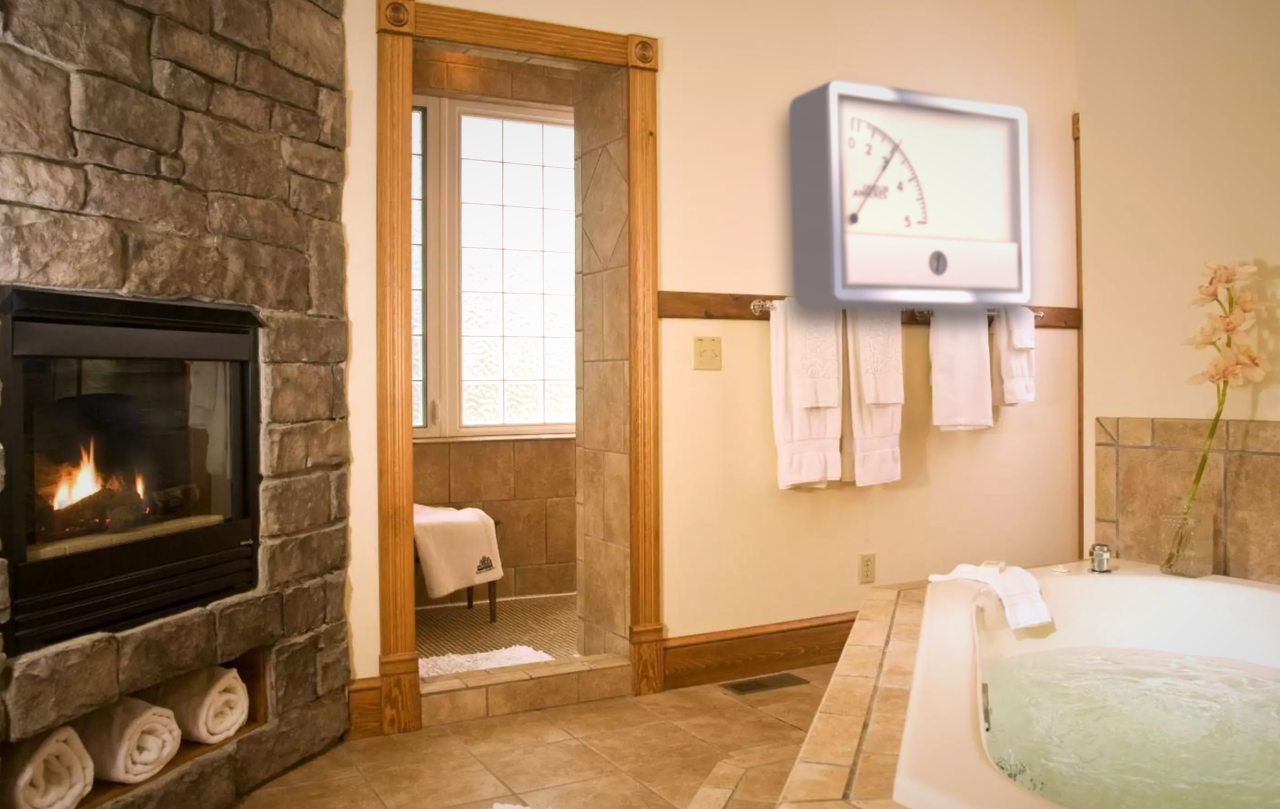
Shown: A 3
